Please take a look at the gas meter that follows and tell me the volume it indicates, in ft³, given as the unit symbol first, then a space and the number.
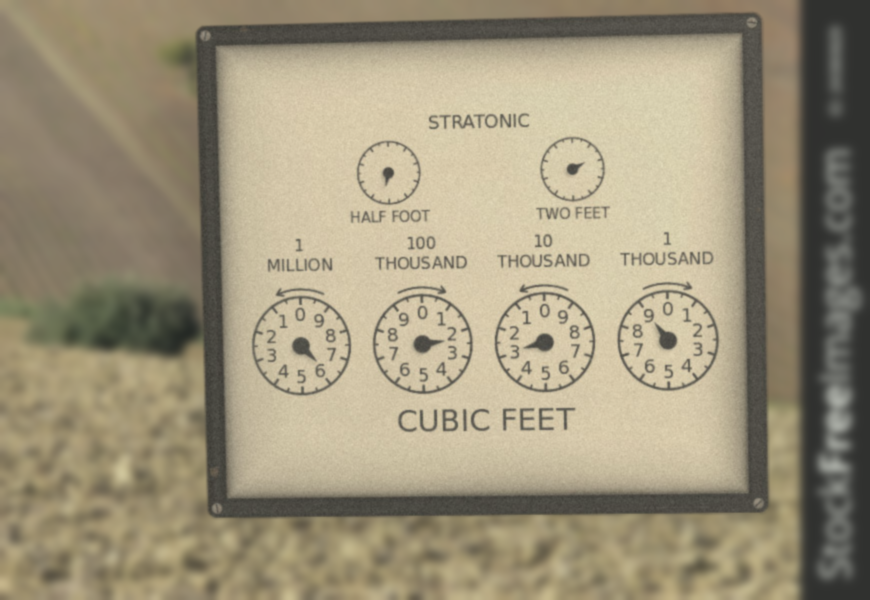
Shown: ft³ 622900
